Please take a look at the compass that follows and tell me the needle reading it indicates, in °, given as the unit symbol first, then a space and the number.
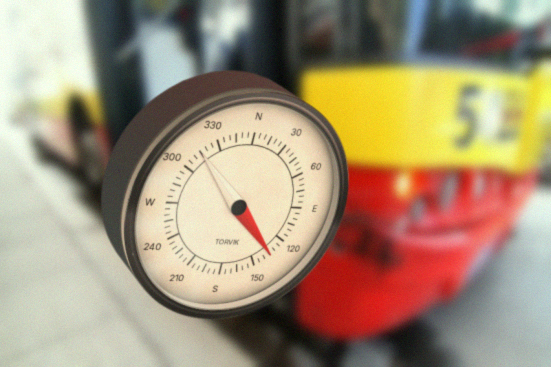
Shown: ° 135
